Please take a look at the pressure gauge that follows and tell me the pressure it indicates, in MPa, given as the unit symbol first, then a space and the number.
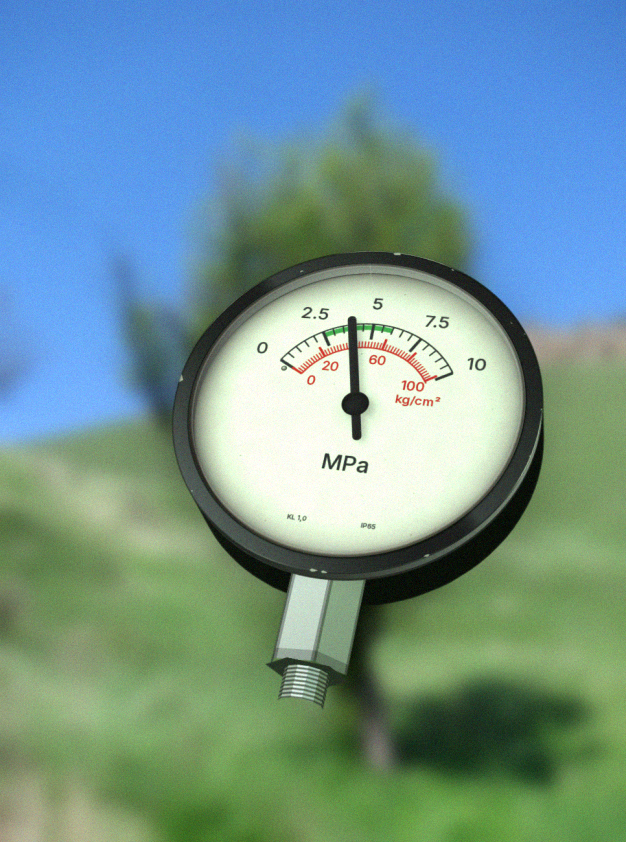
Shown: MPa 4
